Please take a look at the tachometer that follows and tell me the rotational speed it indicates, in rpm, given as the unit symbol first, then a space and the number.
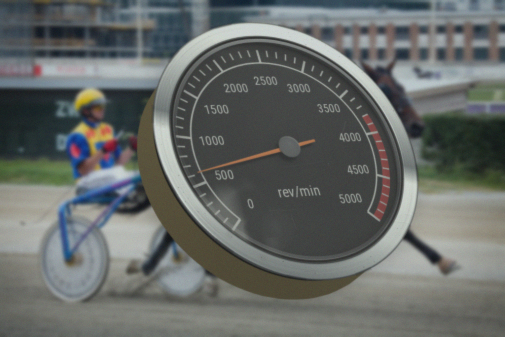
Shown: rpm 600
